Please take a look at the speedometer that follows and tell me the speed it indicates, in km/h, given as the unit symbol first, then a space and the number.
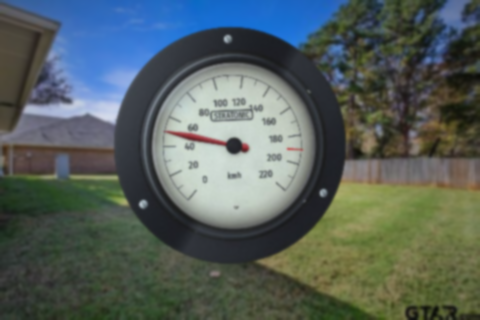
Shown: km/h 50
